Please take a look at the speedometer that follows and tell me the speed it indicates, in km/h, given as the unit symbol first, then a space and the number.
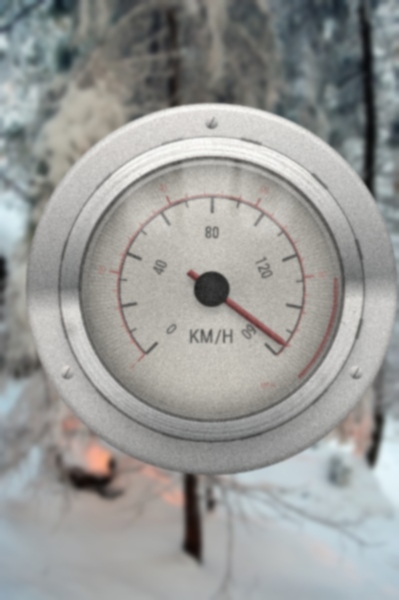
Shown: km/h 155
